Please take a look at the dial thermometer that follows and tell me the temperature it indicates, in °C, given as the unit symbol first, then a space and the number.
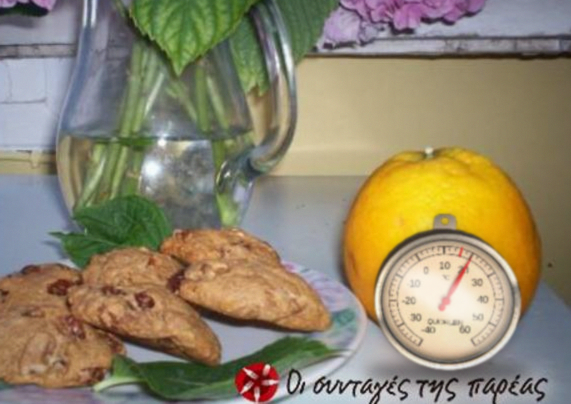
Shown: °C 20
